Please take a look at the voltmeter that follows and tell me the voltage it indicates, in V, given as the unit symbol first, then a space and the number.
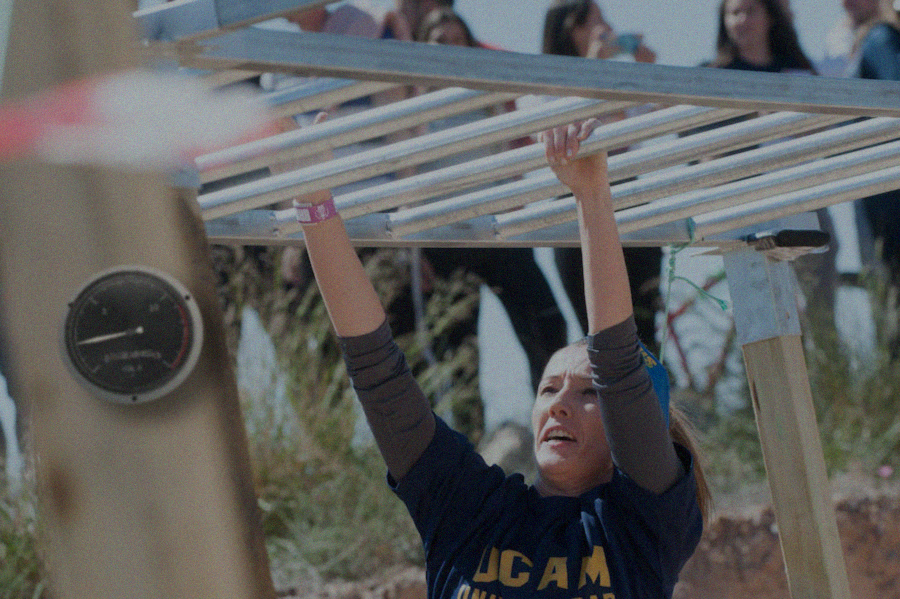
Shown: V 2
